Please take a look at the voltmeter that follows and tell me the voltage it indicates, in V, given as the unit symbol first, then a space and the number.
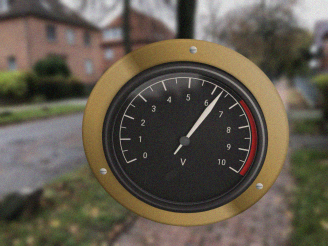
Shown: V 6.25
